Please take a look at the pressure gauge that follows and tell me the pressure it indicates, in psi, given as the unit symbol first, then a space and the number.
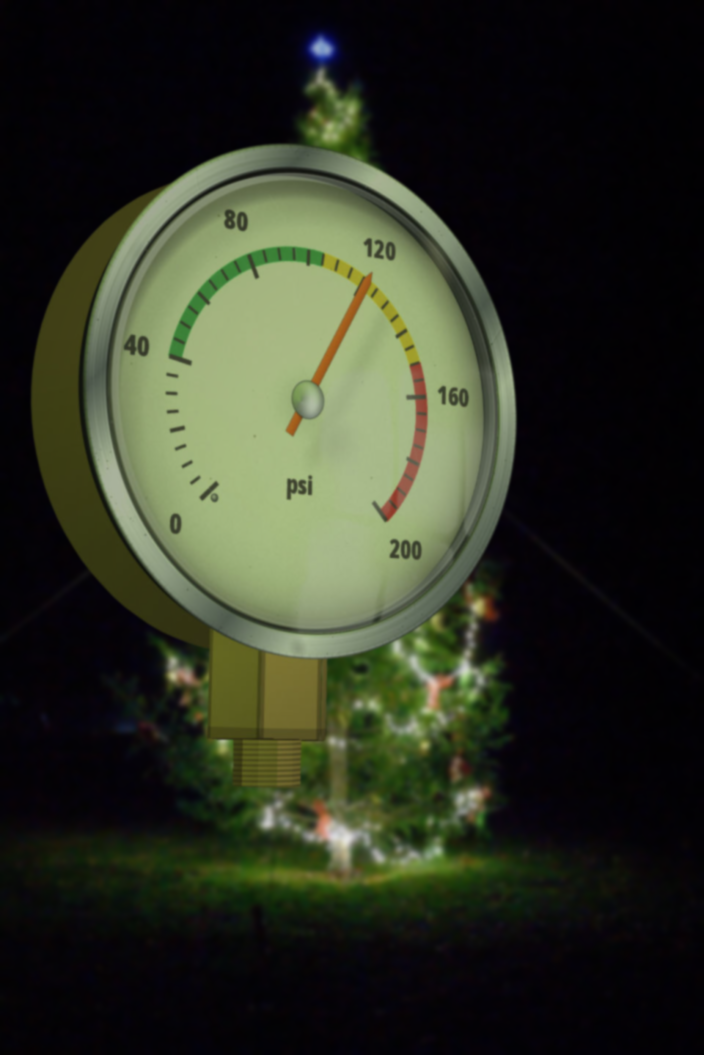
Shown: psi 120
